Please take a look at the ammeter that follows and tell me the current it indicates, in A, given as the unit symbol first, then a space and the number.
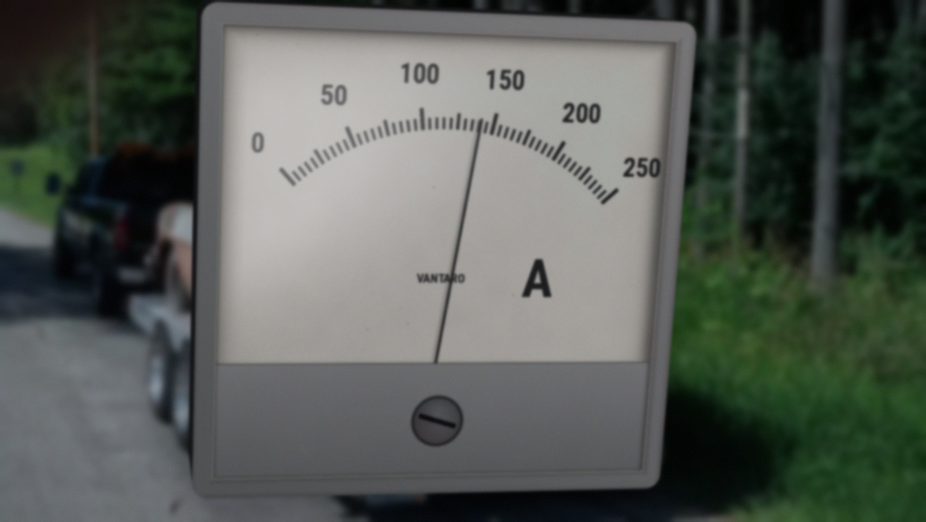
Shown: A 140
